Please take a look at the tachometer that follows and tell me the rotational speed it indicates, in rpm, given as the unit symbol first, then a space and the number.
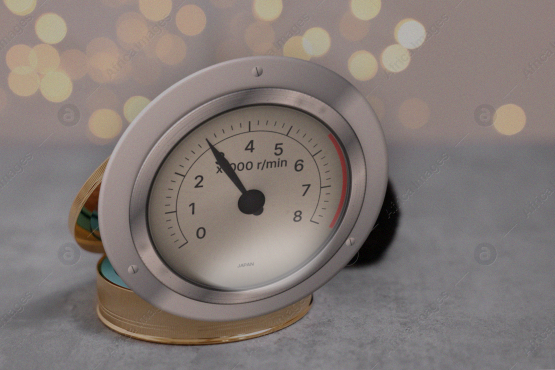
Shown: rpm 3000
